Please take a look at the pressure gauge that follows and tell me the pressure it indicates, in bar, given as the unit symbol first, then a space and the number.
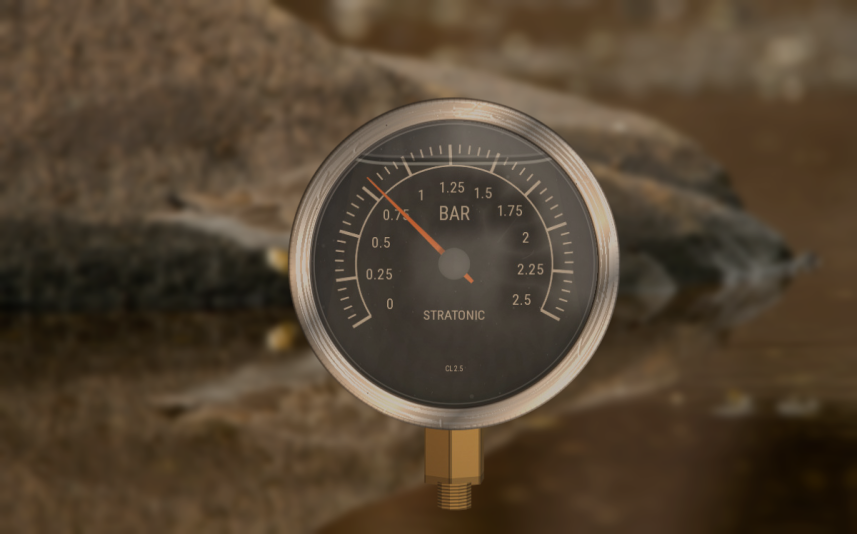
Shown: bar 0.8
